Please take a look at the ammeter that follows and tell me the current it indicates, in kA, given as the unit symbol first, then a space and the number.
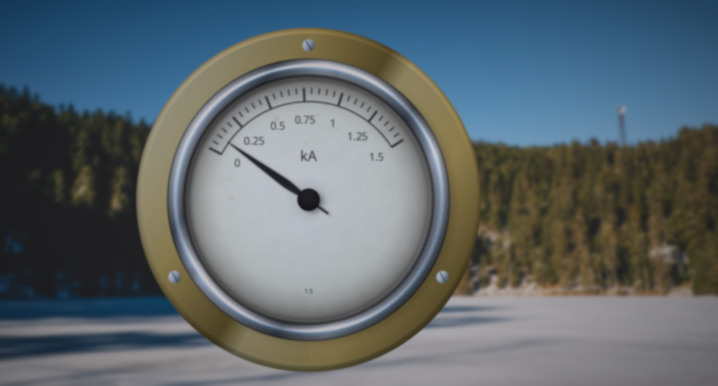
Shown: kA 0.1
